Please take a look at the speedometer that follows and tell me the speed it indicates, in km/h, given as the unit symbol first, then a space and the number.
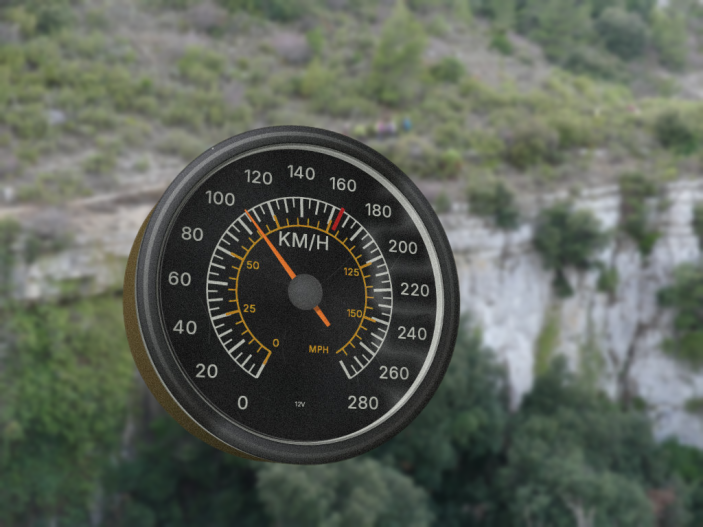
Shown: km/h 105
